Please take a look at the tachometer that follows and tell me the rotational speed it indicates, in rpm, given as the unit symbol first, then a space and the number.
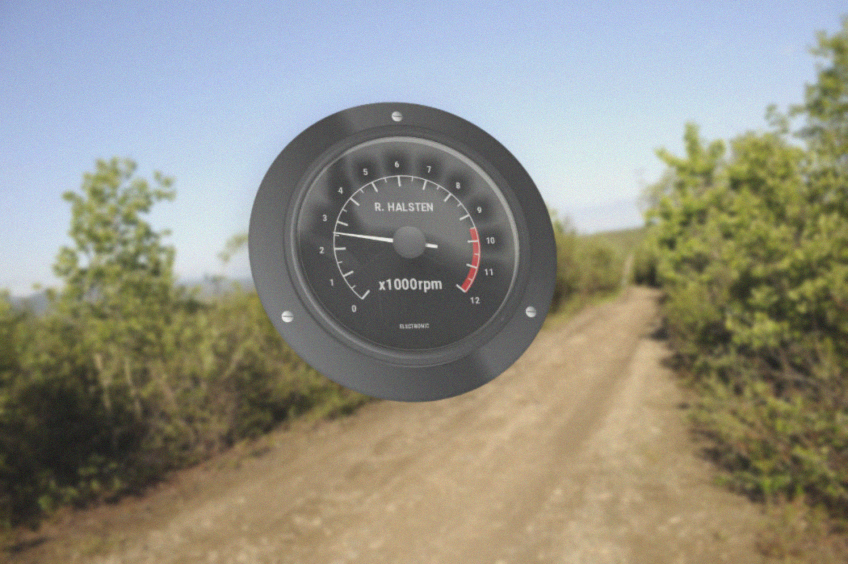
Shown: rpm 2500
